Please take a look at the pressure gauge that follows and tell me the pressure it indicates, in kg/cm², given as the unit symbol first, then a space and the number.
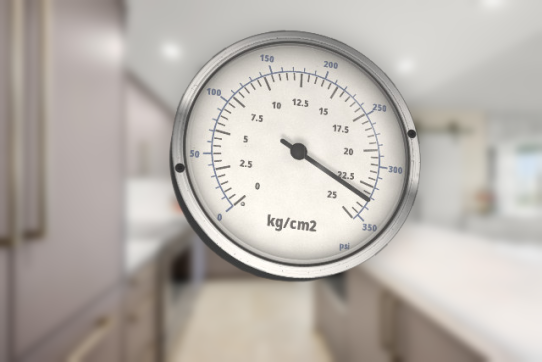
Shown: kg/cm² 23.5
